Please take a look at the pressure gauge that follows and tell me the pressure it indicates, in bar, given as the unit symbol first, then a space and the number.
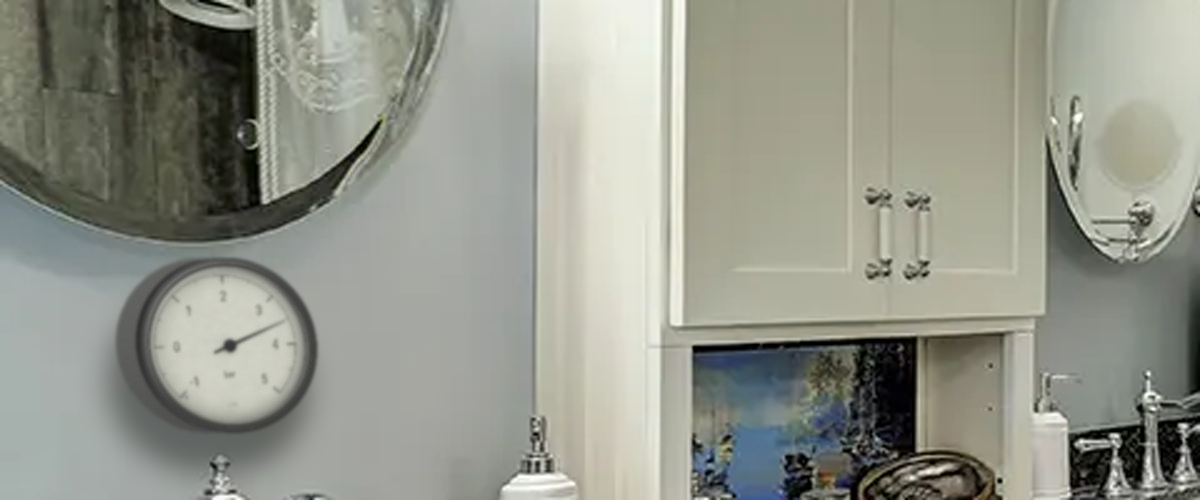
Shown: bar 3.5
